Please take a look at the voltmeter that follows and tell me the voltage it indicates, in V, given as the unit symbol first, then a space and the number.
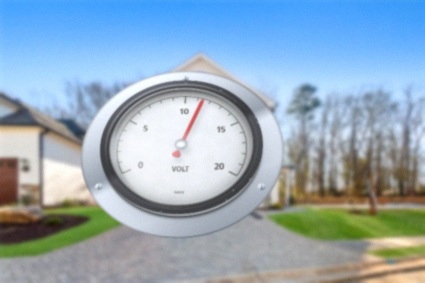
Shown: V 11.5
